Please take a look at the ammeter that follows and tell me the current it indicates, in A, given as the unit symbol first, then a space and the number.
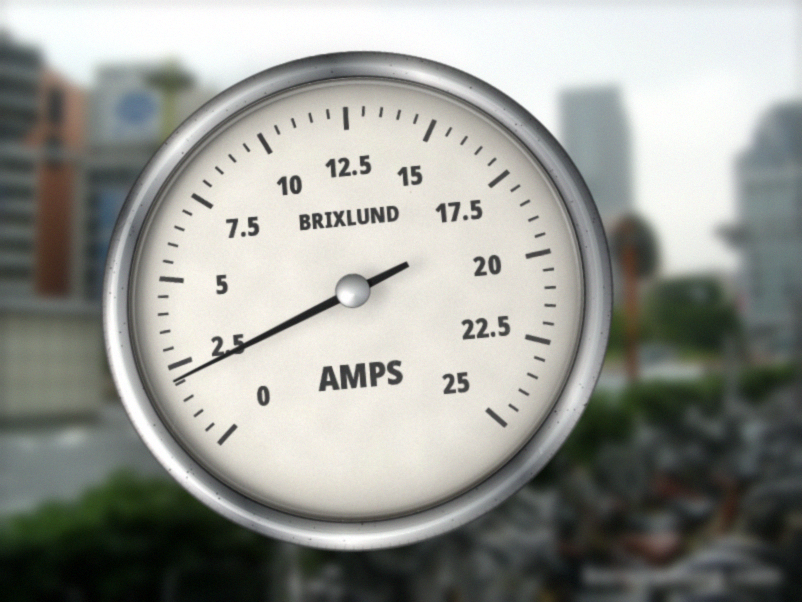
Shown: A 2
